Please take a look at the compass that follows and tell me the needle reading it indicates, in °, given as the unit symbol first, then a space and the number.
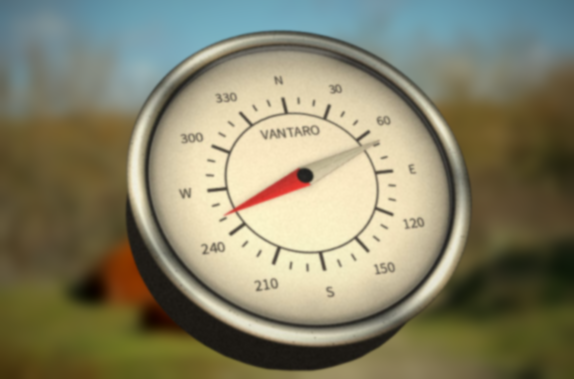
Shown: ° 250
